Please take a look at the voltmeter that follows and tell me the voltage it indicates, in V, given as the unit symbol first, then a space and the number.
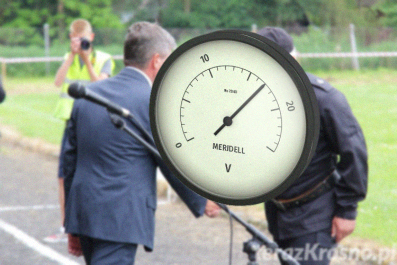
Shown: V 17
